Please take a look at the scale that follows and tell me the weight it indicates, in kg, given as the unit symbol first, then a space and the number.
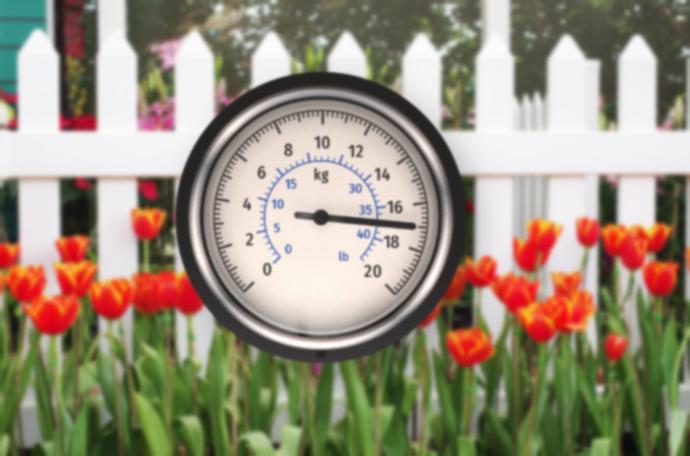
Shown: kg 17
